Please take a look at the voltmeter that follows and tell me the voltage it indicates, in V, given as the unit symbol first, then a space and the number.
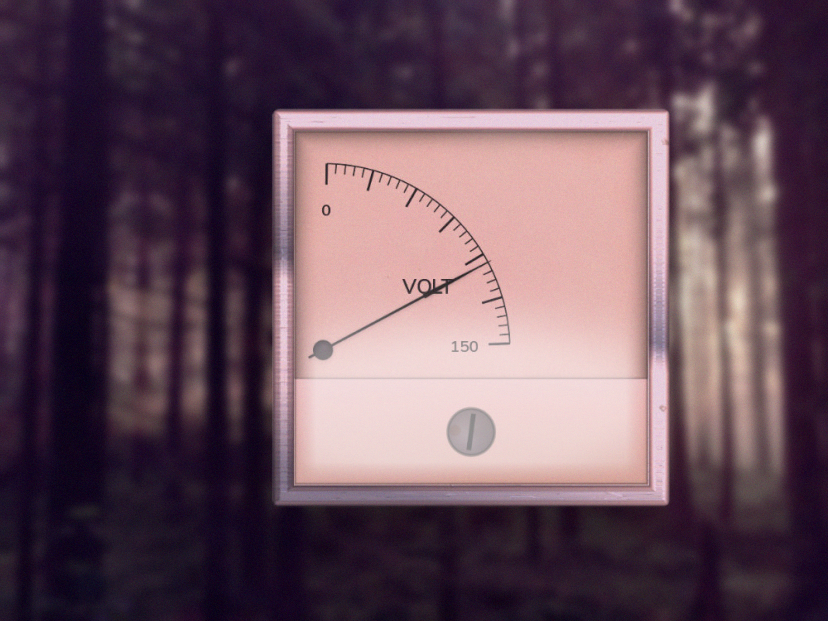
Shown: V 105
